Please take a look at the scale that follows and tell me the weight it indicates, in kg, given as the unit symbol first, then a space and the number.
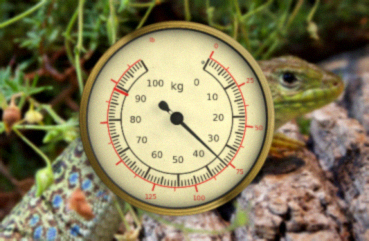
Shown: kg 35
